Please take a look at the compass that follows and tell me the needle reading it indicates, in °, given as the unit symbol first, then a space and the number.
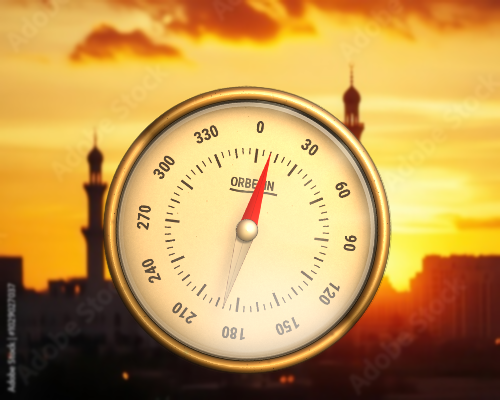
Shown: ° 10
